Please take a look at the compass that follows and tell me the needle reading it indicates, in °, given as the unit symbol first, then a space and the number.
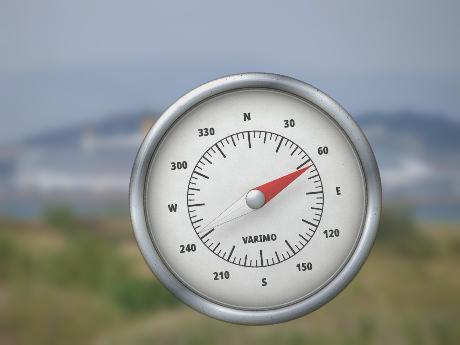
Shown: ° 65
